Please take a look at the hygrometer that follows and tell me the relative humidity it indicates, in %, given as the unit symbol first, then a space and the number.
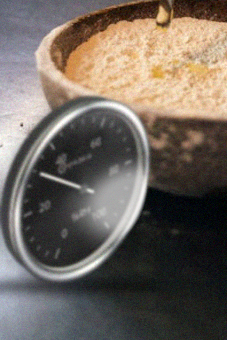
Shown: % 32
